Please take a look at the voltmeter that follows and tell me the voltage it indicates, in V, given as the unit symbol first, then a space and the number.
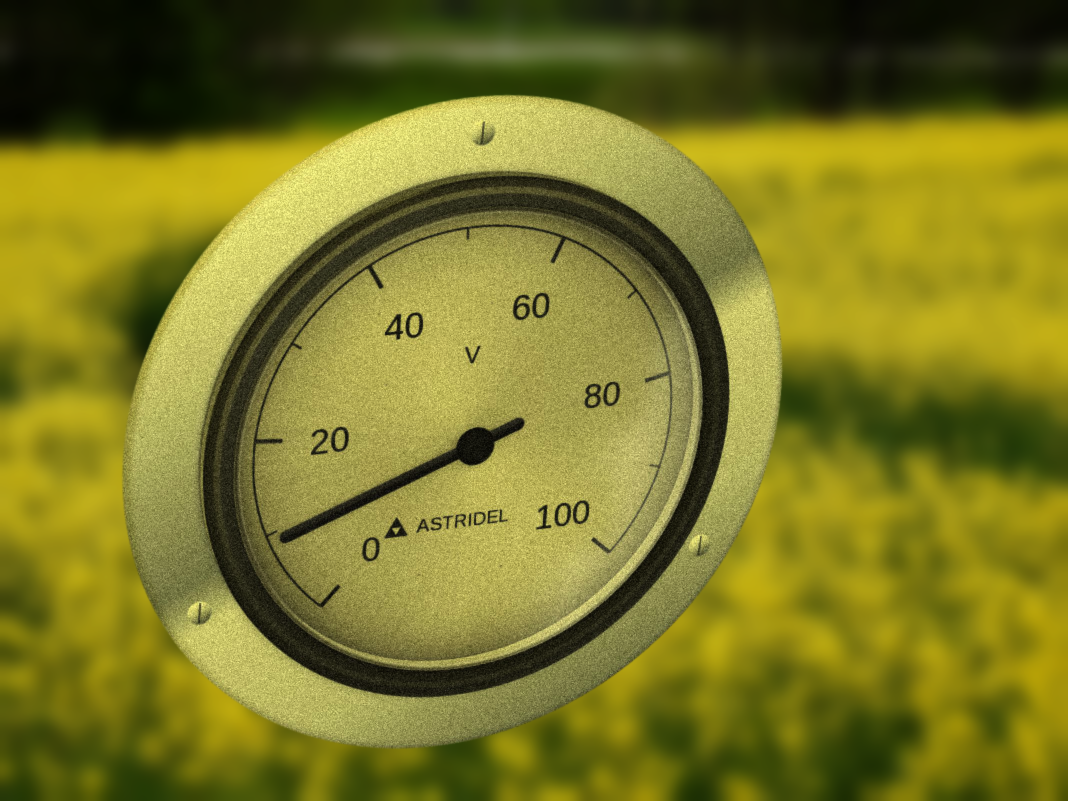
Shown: V 10
